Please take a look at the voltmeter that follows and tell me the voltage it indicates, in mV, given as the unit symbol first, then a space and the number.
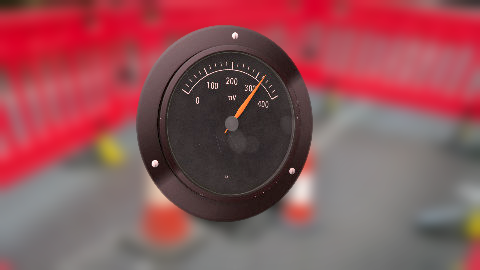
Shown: mV 320
